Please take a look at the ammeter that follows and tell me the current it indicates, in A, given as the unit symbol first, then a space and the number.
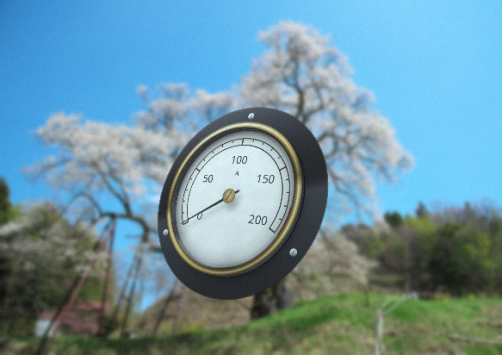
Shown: A 0
